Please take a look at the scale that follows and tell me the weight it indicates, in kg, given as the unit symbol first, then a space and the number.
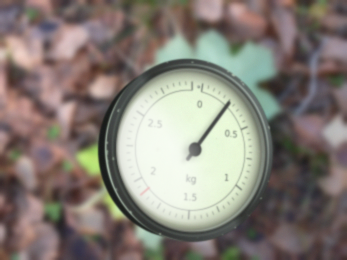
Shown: kg 0.25
